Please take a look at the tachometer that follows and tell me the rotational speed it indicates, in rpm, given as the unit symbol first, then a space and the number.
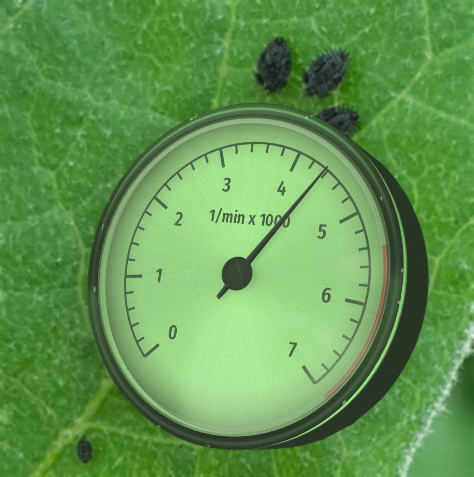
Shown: rpm 4400
